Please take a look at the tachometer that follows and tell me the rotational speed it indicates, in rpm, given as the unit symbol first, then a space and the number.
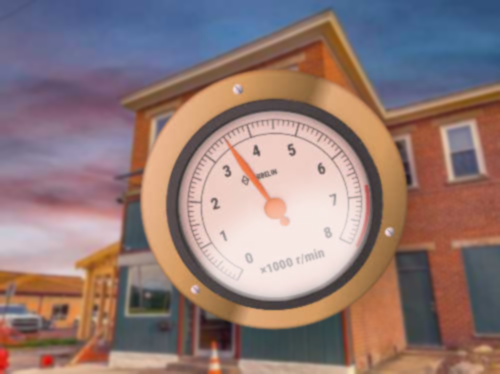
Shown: rpm 3500
